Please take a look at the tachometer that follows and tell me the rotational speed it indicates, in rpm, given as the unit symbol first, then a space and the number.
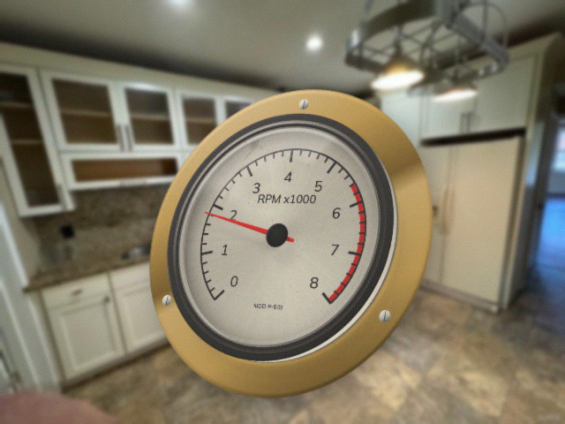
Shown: rpm 1800
